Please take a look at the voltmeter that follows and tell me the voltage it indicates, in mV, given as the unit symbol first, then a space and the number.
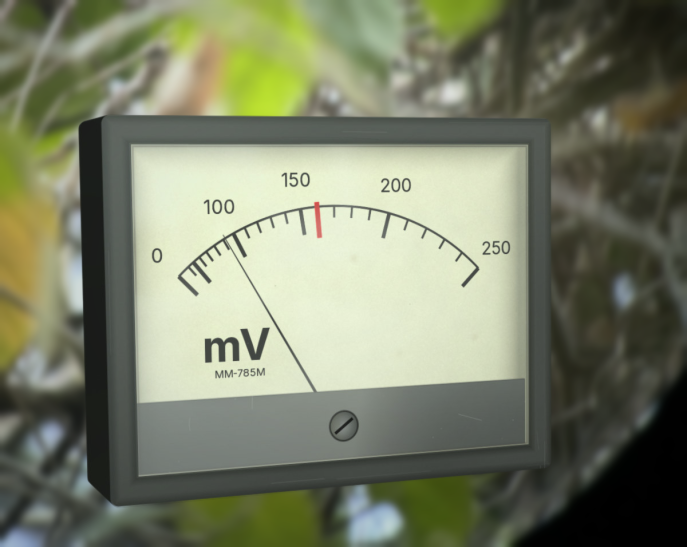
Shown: mV 90
